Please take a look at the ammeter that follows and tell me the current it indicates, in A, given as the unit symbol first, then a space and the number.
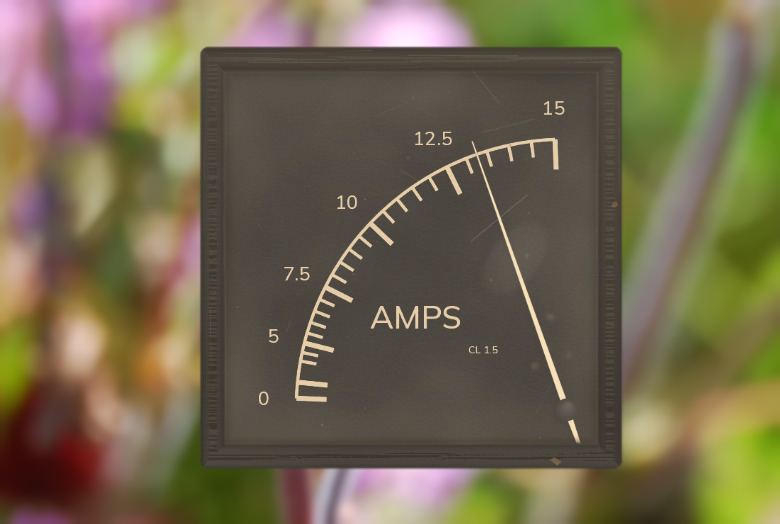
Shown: A 13.25
